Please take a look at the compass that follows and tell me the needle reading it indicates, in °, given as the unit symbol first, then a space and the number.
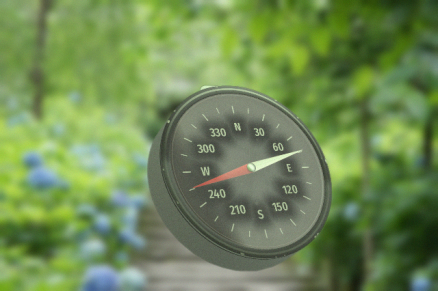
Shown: ° 255
